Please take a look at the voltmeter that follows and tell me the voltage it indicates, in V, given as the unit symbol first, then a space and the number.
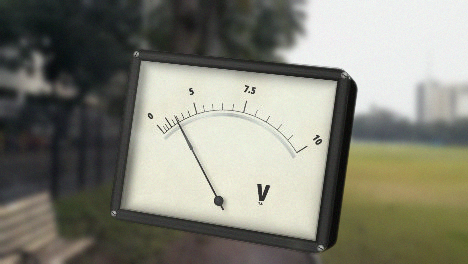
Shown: V 3.5
